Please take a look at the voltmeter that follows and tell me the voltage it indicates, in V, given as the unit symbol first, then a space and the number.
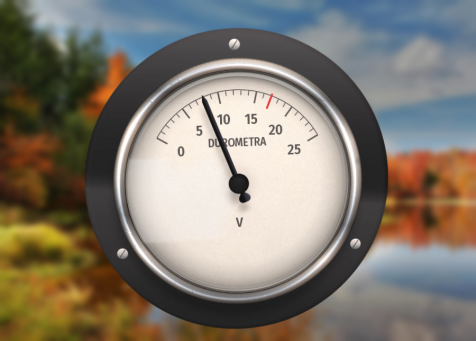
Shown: V 8
